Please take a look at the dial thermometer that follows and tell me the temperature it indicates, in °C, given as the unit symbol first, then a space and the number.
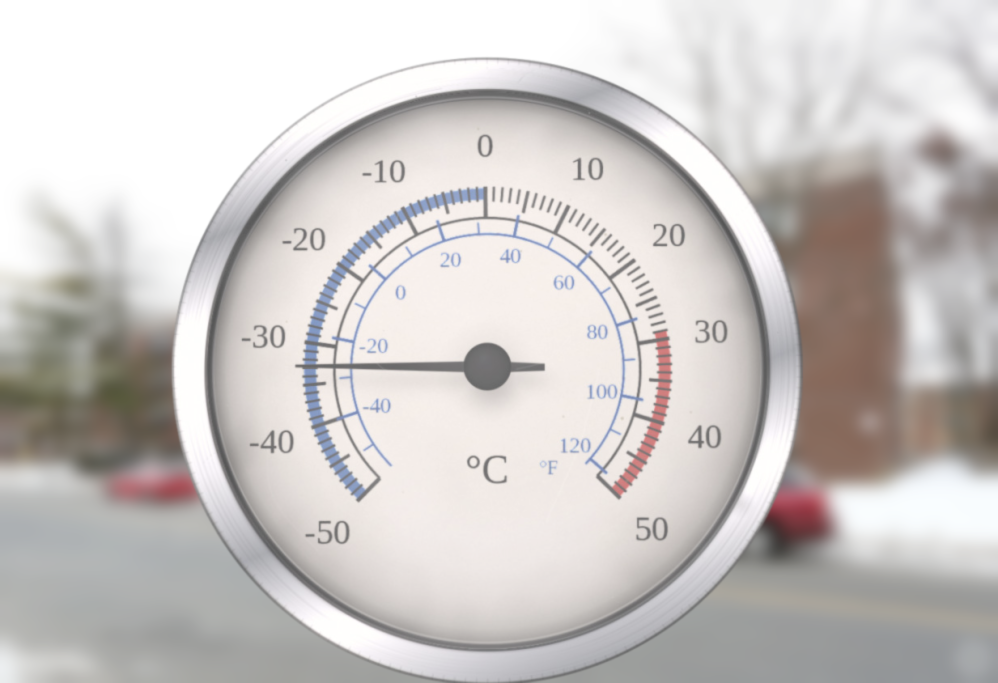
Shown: °C -33
